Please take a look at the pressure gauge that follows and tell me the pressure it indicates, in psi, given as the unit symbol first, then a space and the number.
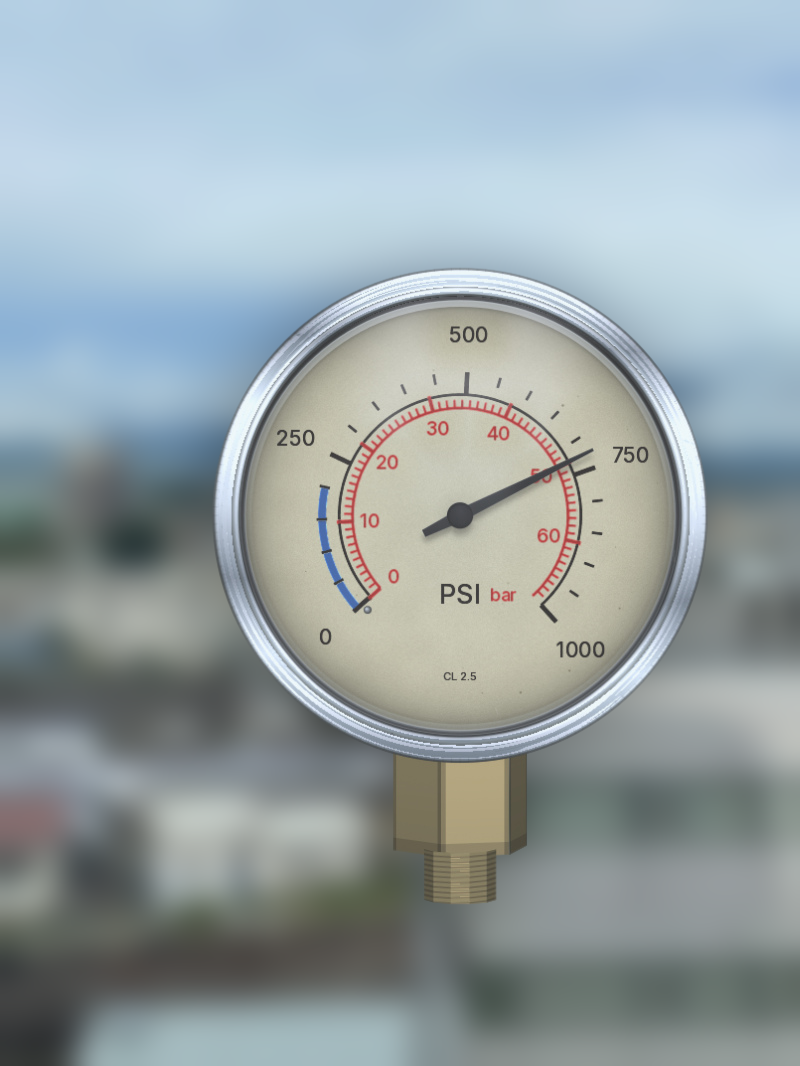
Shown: psi 725
